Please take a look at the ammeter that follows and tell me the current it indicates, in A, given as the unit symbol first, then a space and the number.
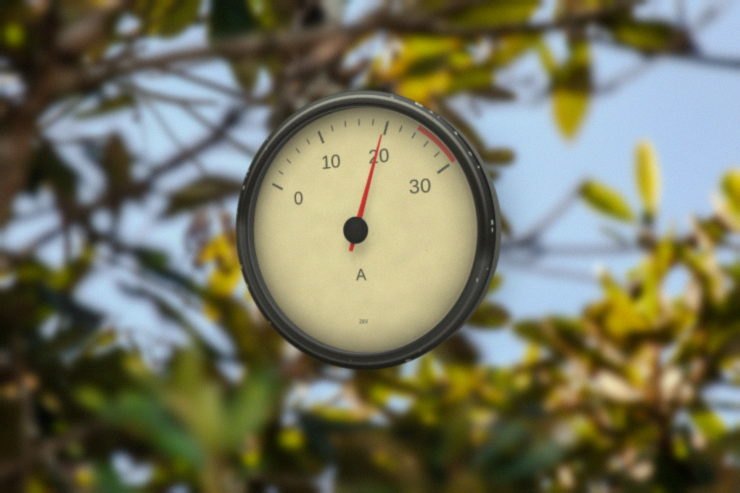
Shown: A 20
